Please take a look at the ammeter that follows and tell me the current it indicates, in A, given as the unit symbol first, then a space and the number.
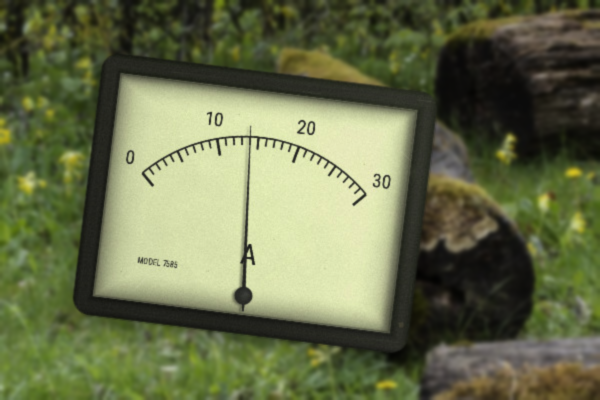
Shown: A 14
